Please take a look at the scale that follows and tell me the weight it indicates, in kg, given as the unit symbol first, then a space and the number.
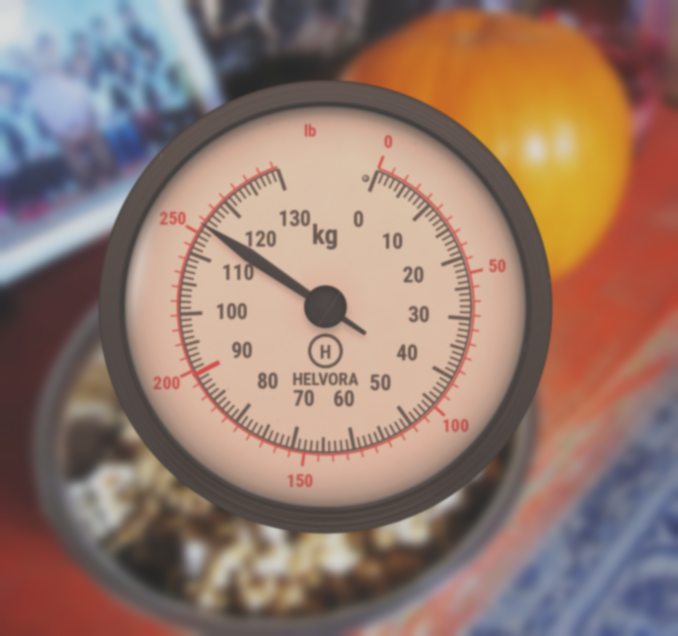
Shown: kg 115
